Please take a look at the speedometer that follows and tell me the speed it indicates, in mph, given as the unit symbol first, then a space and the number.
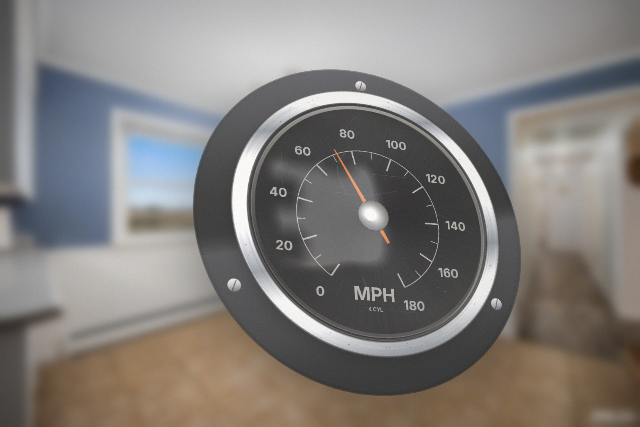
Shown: mph 70
